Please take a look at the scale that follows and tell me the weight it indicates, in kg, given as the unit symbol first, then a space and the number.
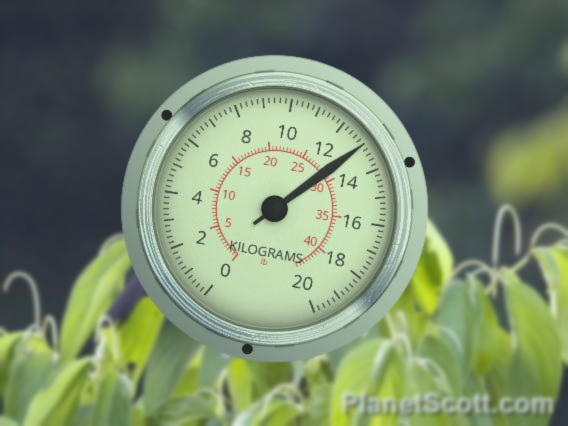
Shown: kg 13
